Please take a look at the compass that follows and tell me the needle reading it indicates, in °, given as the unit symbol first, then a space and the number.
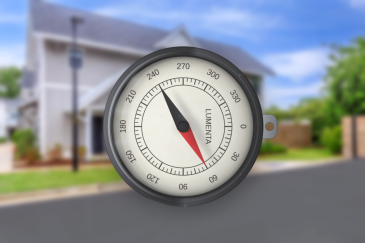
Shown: ° 60
